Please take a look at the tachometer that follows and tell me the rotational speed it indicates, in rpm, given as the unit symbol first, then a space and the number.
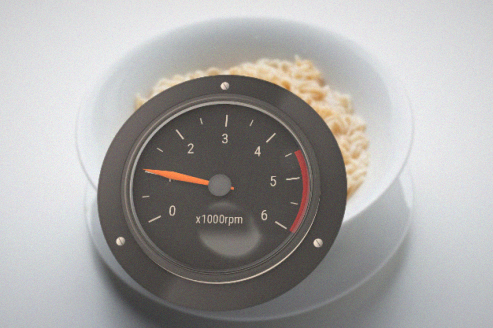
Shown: rpm 1000
